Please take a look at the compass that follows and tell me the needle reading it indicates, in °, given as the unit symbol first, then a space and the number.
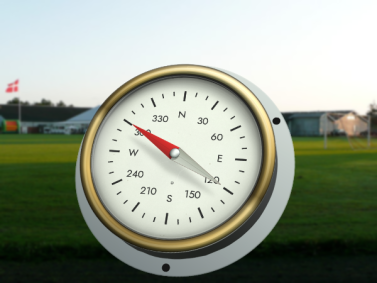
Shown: ° 300
